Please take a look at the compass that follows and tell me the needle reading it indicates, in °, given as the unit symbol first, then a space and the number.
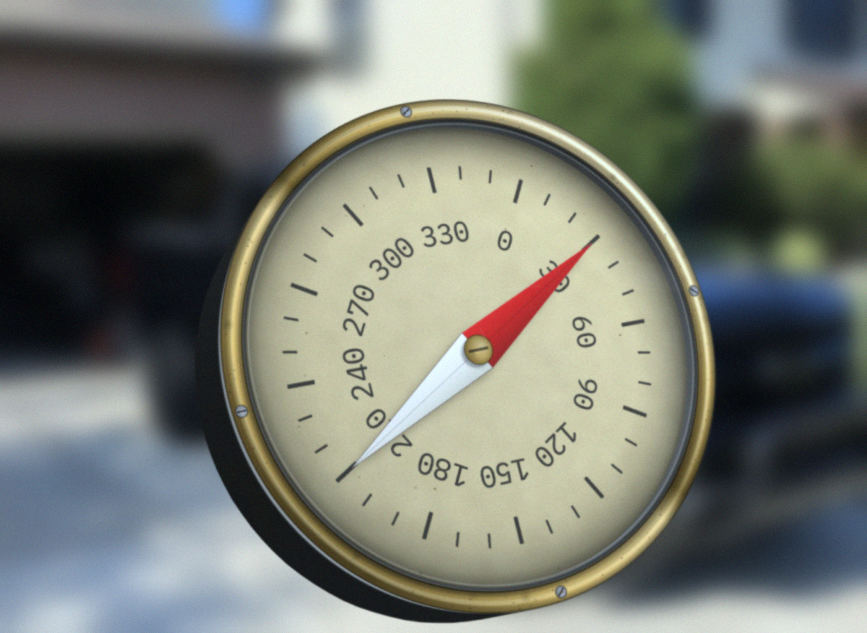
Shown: ° 30
